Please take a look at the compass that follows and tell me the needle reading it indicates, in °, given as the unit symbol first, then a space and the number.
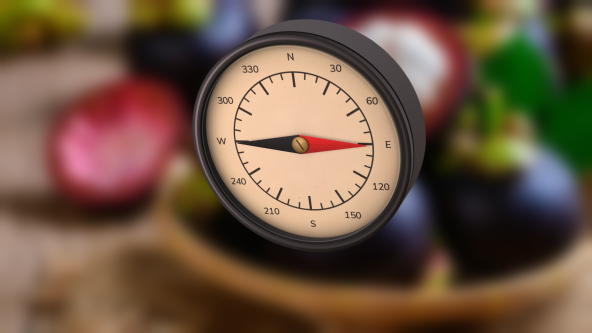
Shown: ° 90
